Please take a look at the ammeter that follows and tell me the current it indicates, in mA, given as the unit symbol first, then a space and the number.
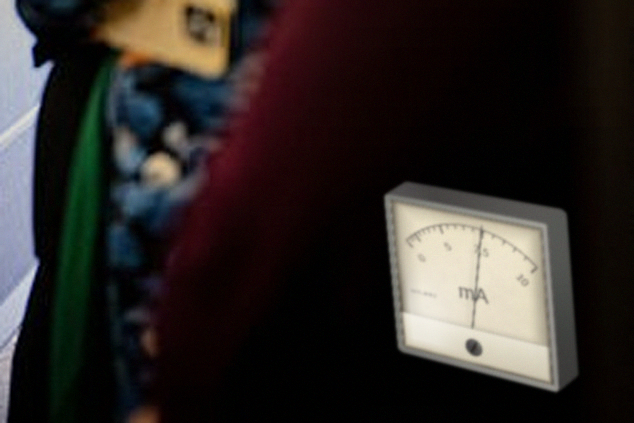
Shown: mA 7.5
